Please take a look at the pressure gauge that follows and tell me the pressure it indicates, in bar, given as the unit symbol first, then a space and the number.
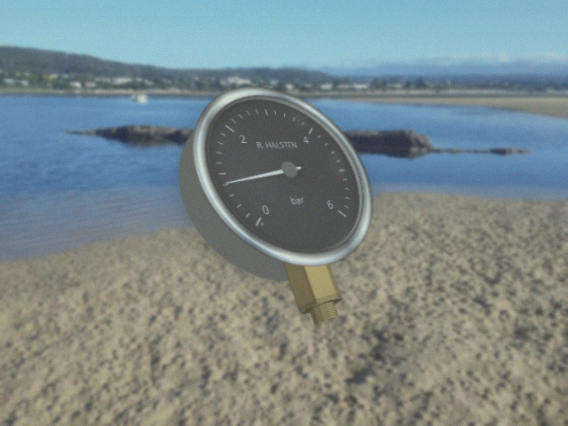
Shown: bar 0.8
